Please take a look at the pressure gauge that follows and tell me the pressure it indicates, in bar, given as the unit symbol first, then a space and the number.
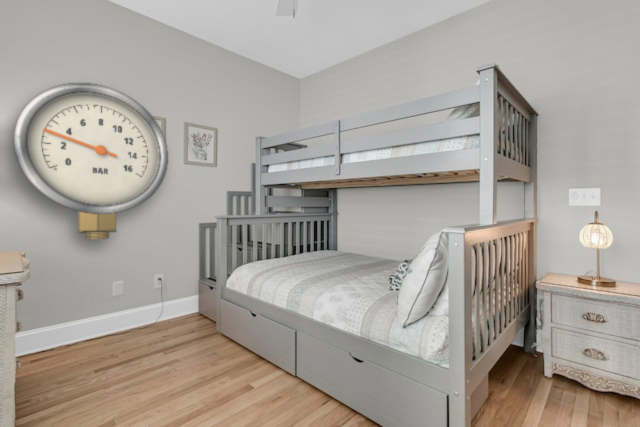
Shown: bar 3
